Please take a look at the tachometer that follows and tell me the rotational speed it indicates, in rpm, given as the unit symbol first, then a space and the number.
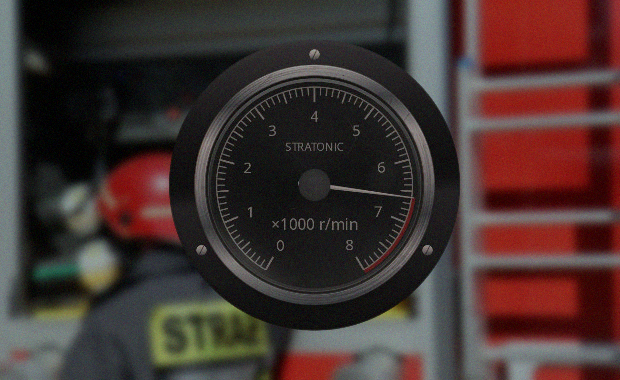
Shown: rpm 6600
